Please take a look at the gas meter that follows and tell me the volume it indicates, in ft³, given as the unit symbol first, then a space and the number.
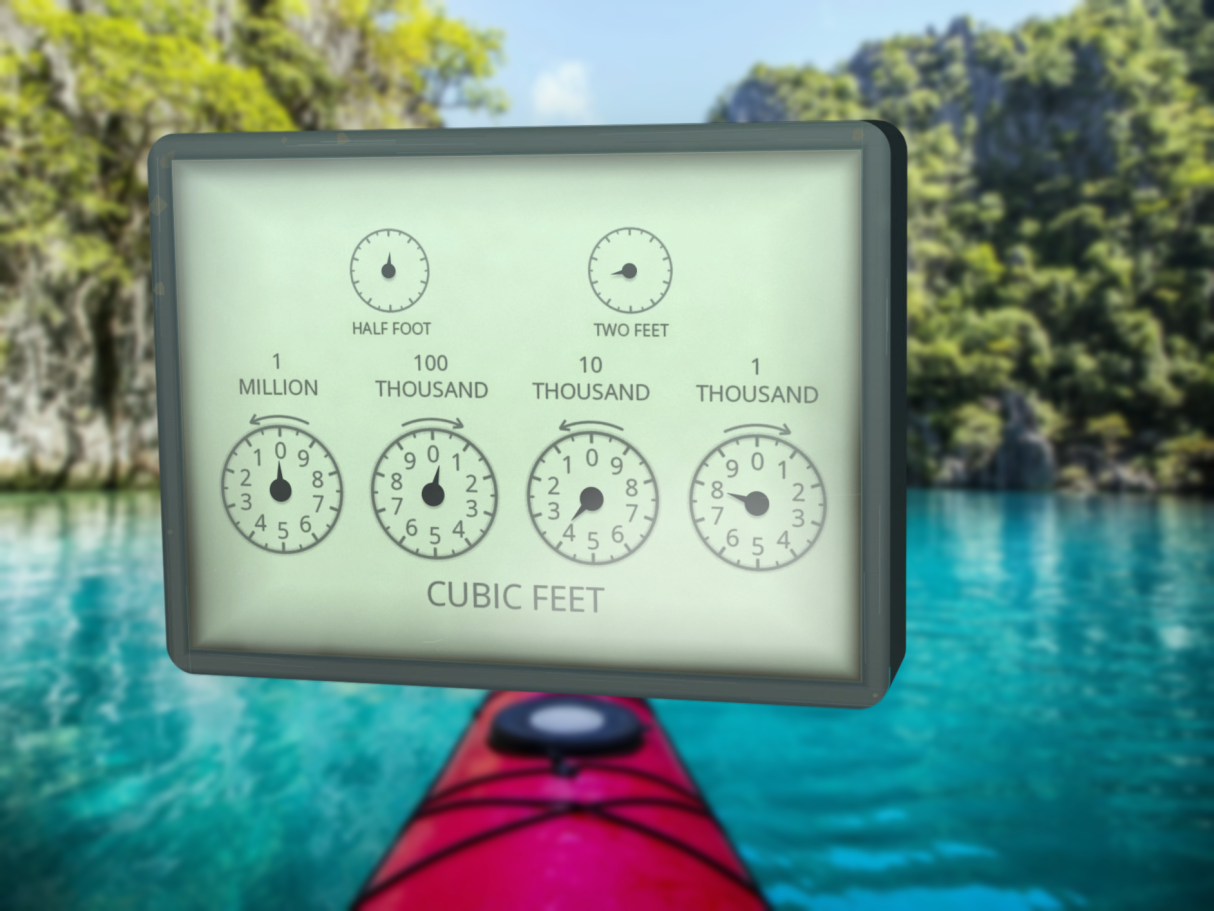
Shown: ft³ 3800
